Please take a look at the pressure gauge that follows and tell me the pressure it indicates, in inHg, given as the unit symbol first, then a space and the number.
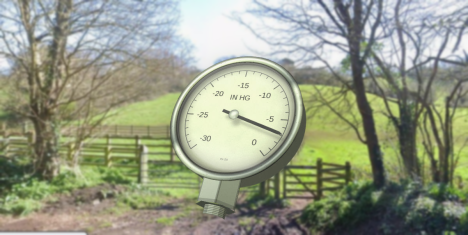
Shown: inHg -3
